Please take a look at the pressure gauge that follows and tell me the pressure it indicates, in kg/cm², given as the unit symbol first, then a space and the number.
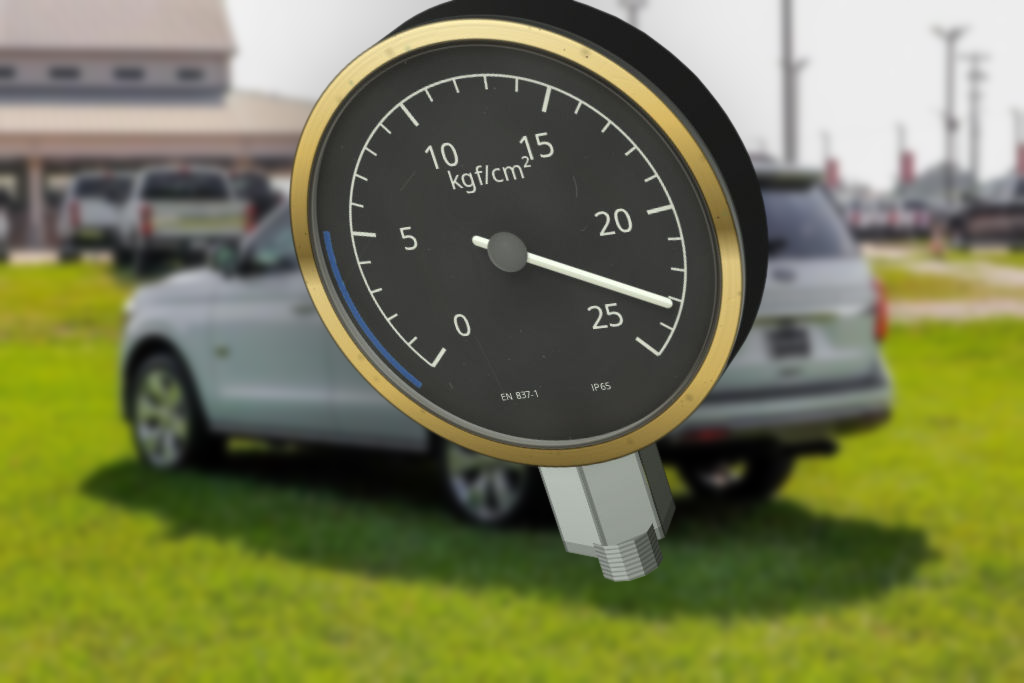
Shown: kg/cm² 23
